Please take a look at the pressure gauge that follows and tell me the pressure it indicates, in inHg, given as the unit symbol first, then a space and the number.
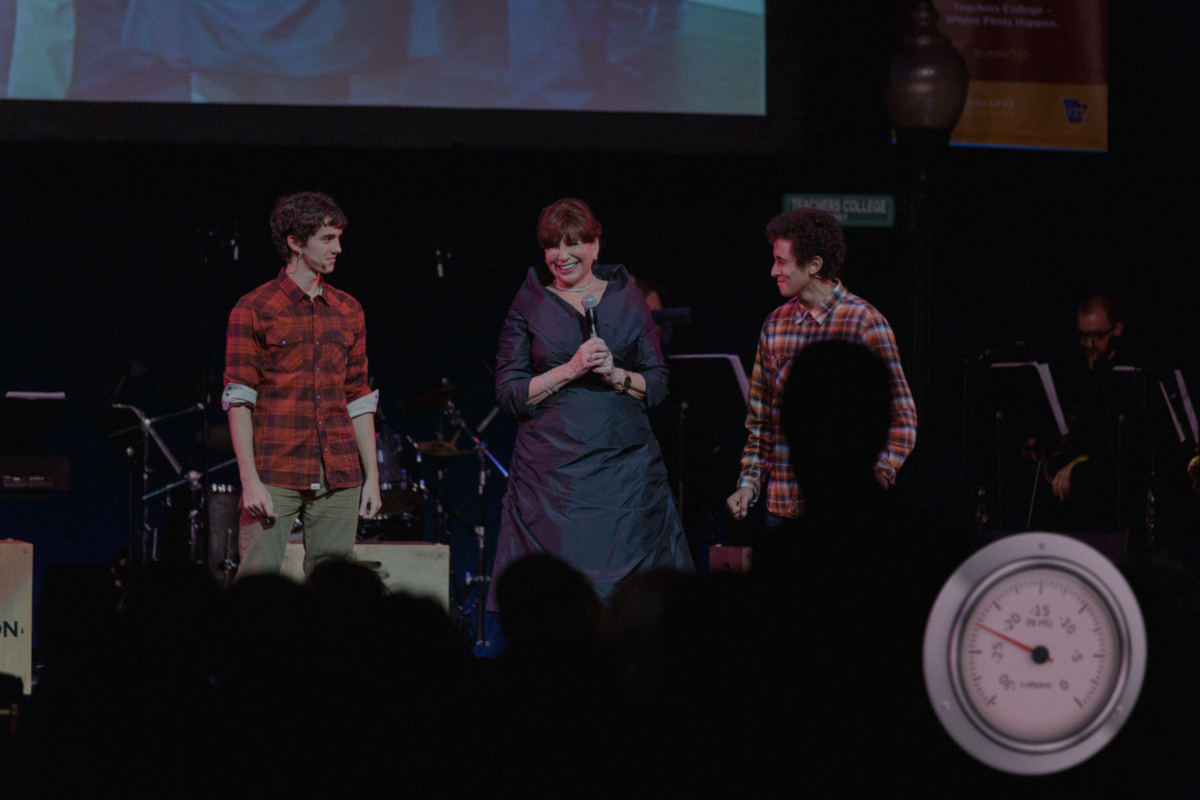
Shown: inHg -22.5
